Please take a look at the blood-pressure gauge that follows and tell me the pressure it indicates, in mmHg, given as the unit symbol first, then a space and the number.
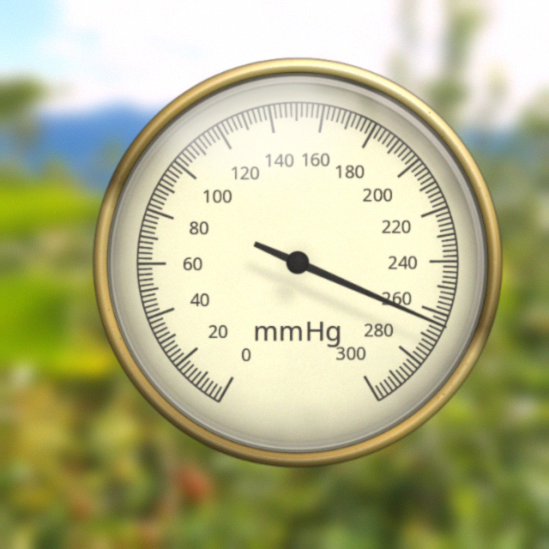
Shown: mmHg 264
